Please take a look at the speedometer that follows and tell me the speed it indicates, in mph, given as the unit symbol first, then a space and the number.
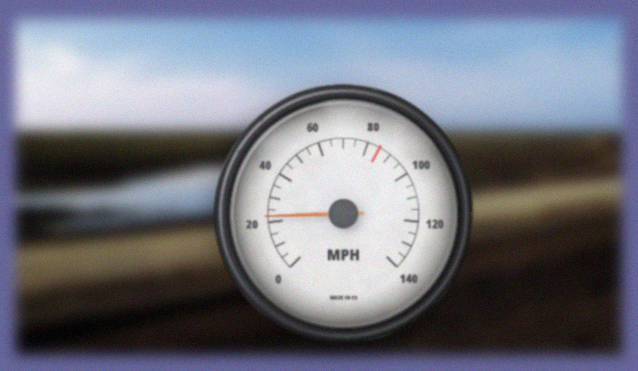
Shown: mph 22.5
